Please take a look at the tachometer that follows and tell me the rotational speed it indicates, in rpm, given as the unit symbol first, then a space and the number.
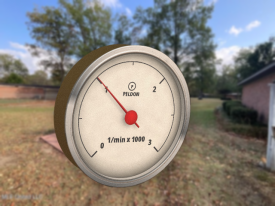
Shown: rpm 1000
